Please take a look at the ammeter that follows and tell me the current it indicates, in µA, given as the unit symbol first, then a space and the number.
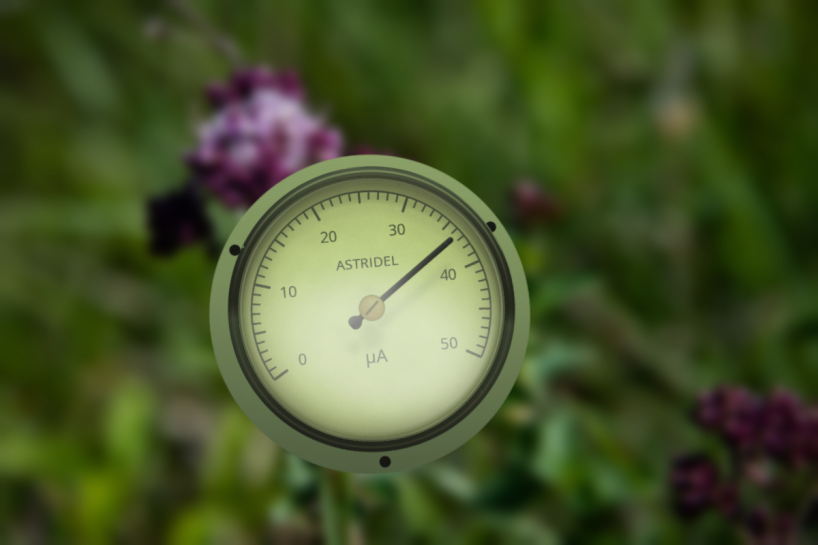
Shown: µA 36.5
